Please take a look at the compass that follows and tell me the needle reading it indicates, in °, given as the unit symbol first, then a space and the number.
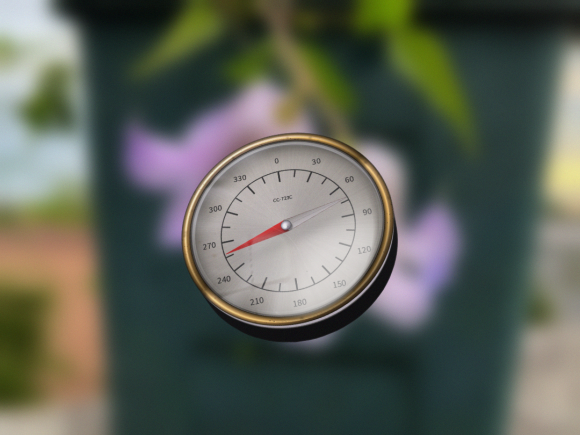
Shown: ° 255
